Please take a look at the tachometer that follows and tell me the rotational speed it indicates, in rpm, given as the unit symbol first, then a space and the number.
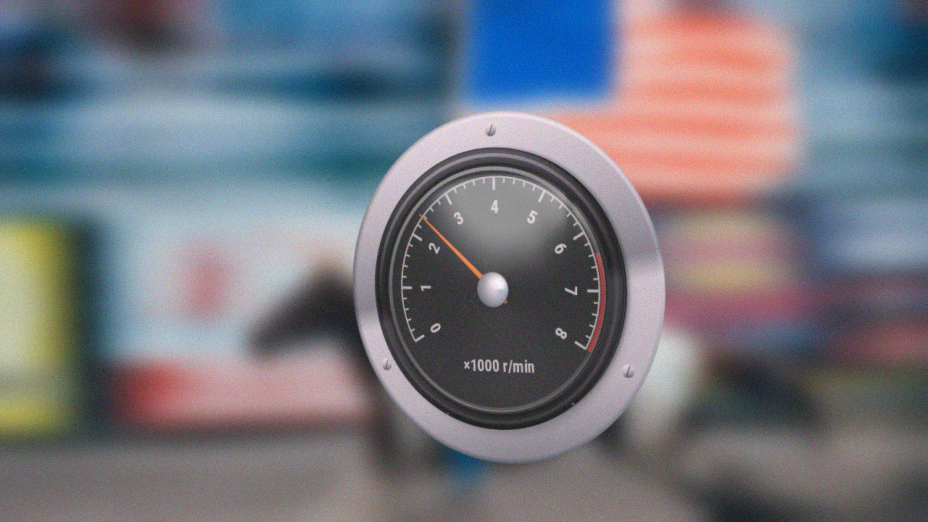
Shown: rpm 2400
